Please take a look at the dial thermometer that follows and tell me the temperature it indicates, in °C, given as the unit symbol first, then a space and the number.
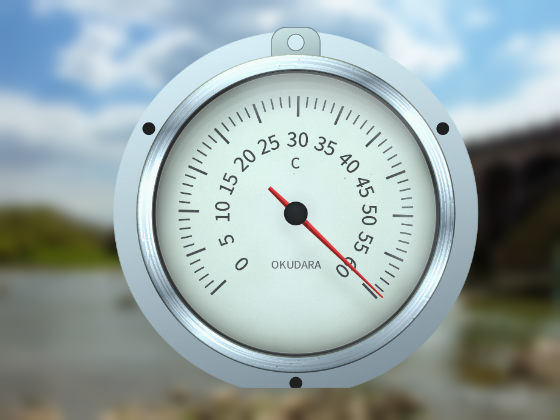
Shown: °C 59.5
